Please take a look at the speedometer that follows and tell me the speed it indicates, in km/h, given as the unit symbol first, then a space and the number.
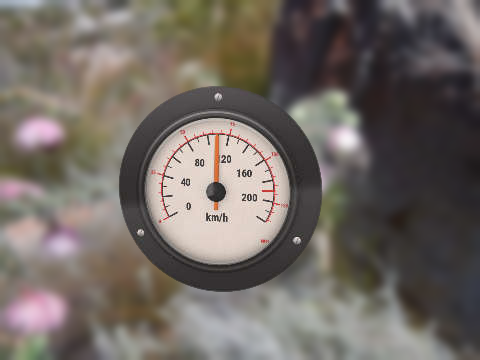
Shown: km/h 110
